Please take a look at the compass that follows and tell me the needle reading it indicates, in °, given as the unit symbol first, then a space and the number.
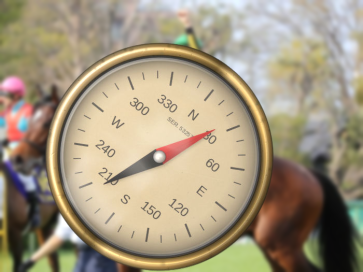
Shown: ° 25
